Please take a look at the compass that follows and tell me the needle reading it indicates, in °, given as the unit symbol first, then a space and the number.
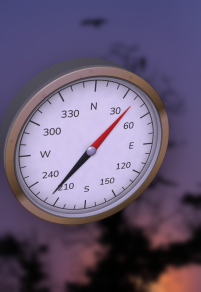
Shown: ° 40
